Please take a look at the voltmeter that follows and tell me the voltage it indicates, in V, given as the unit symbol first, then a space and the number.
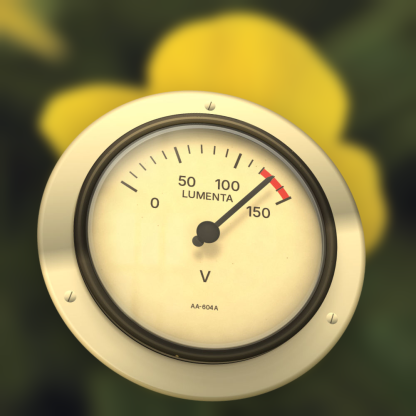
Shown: V 130
